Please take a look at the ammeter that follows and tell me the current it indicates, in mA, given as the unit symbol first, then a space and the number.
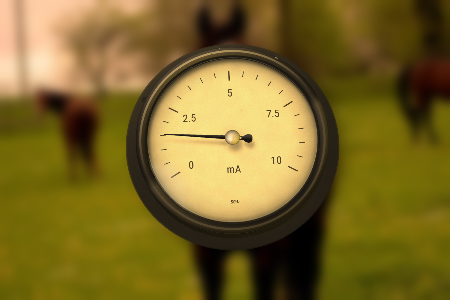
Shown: mA 1.5
